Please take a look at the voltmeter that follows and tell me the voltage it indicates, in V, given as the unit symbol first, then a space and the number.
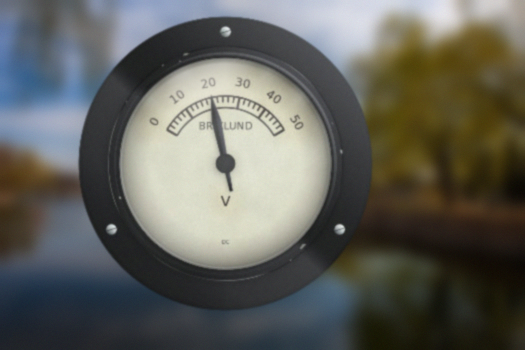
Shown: V 20
